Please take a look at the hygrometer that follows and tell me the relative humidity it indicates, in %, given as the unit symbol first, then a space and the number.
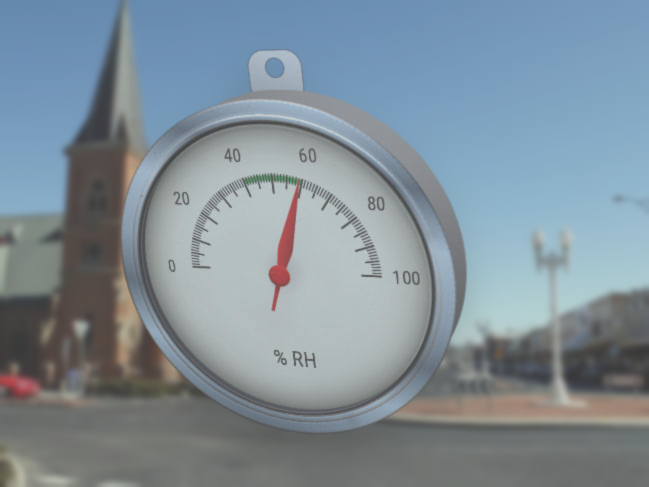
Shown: % 60
